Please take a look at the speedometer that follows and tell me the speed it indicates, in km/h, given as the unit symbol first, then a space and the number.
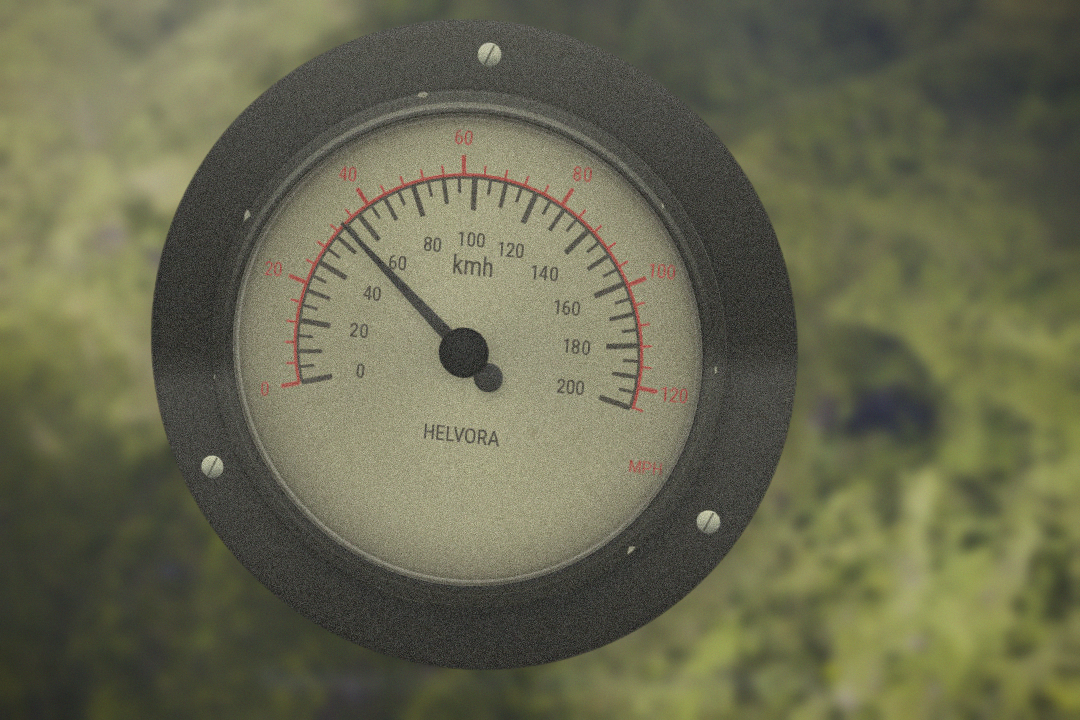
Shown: km/h 55
